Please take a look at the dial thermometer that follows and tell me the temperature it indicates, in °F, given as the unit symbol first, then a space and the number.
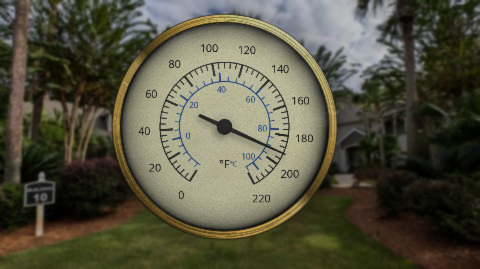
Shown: °F 192
